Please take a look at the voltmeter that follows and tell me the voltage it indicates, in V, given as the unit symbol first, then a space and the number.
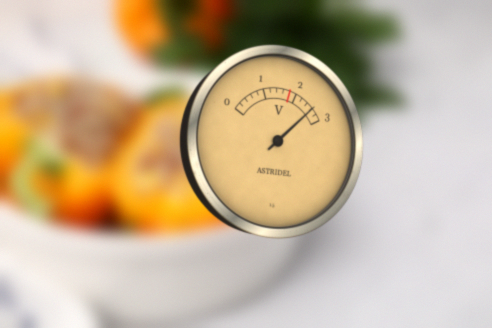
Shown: V 2.6
